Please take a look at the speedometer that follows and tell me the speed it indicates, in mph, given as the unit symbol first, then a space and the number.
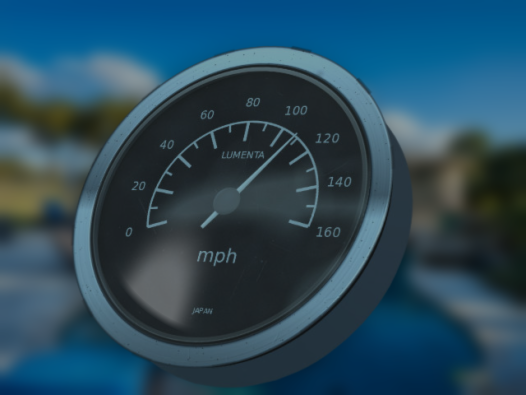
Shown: mph 110
